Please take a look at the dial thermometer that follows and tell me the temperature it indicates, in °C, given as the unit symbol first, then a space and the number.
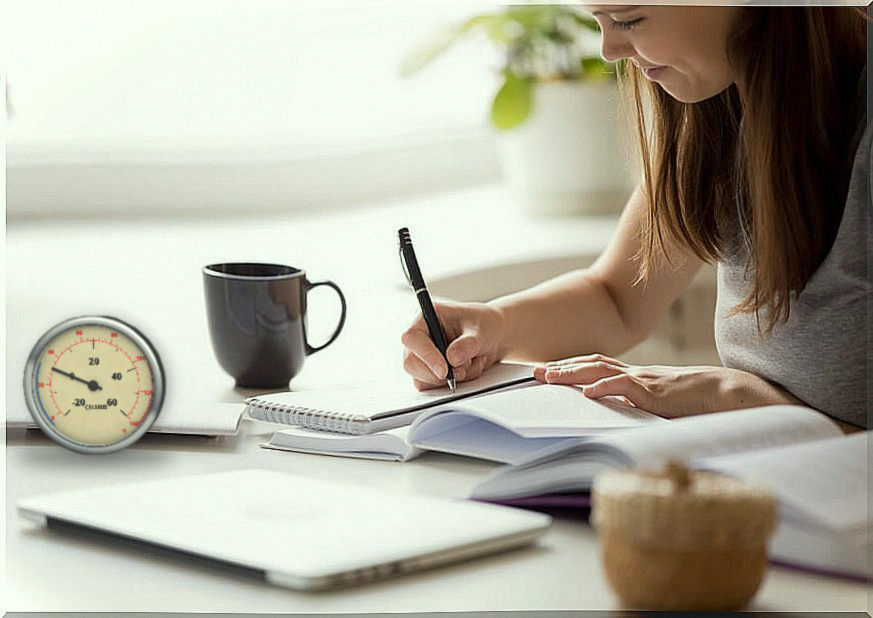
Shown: °C 0
